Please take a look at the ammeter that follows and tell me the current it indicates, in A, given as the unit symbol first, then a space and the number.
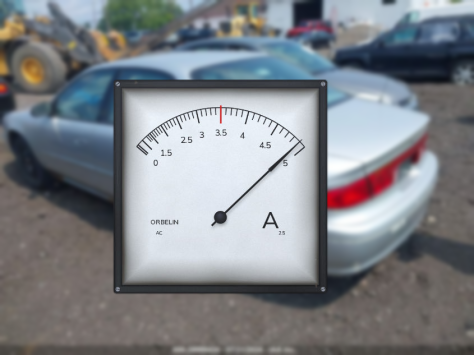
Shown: A 4.9
